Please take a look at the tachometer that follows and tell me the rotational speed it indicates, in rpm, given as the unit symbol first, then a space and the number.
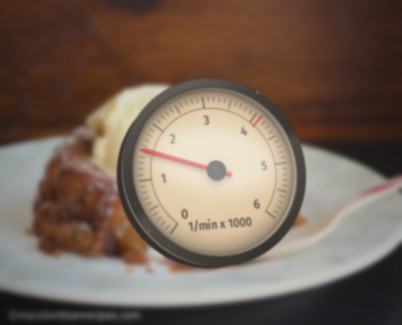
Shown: rpm 1500
